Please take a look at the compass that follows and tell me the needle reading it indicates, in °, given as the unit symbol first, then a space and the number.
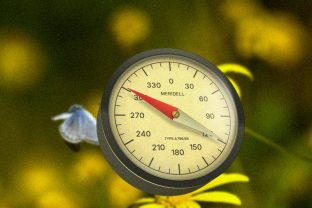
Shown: ° 300
